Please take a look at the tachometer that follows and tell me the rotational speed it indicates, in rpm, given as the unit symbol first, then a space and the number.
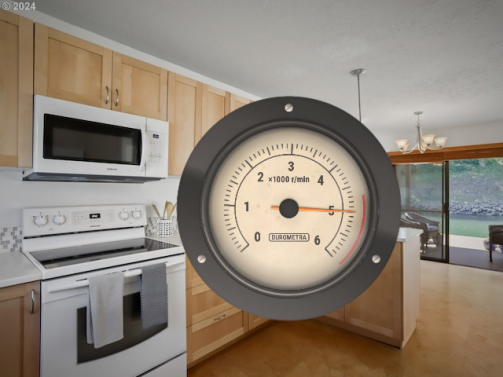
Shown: rpm 5000
